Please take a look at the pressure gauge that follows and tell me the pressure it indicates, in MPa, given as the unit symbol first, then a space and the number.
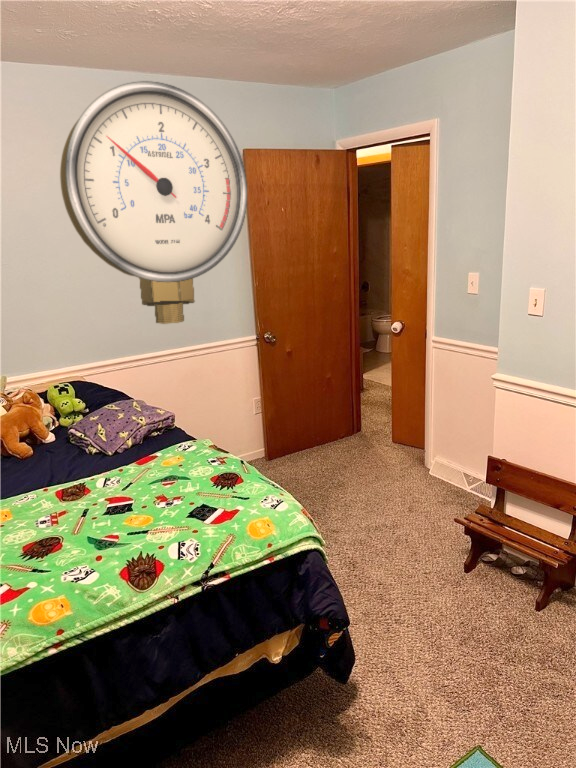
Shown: MPa 1.1
